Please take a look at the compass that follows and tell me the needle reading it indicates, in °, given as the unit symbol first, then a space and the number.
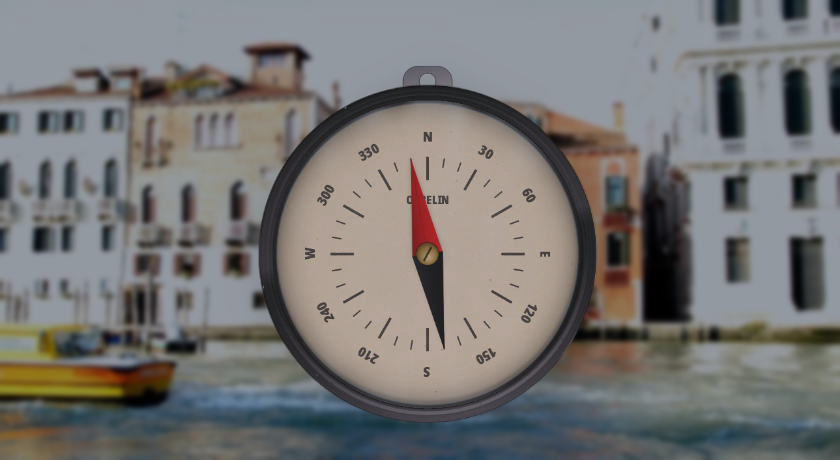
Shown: ° 350
